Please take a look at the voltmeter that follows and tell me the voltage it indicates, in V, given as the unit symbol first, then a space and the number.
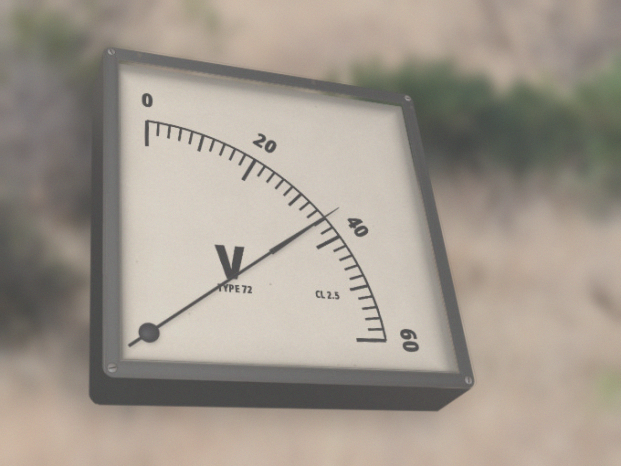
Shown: V 36
